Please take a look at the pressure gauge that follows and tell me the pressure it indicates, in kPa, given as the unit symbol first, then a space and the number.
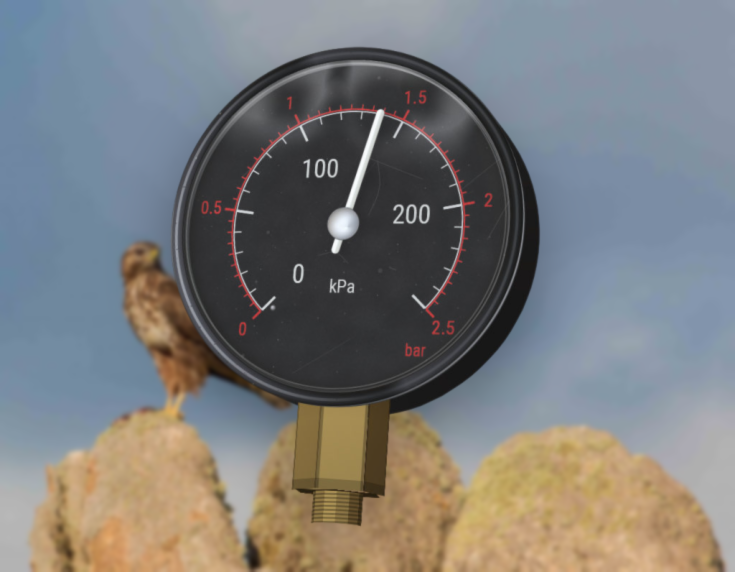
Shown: kPa 140
